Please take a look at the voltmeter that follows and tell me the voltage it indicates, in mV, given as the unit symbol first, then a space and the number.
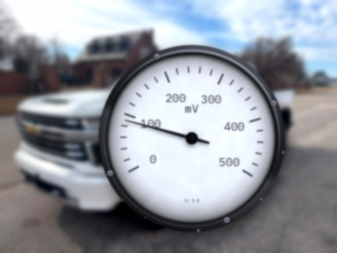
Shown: mV 90
